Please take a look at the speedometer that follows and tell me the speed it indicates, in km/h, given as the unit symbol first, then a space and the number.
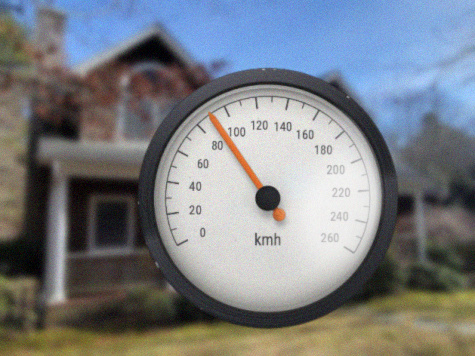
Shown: km/h 90
